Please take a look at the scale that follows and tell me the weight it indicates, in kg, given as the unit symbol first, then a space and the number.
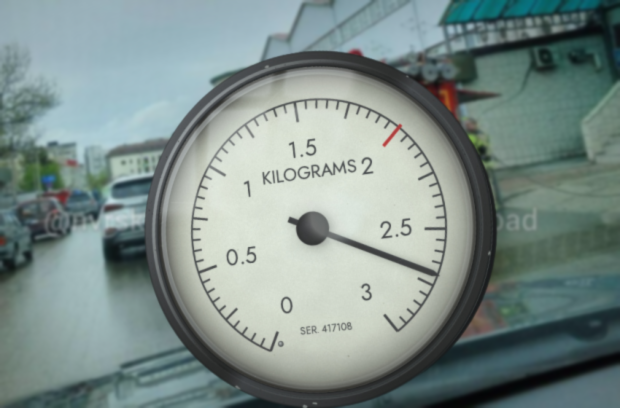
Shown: kg 2.7
